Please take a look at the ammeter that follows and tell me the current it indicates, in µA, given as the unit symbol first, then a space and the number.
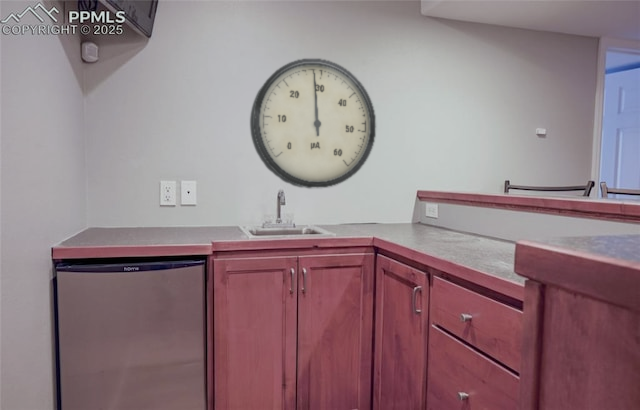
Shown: µA 28
